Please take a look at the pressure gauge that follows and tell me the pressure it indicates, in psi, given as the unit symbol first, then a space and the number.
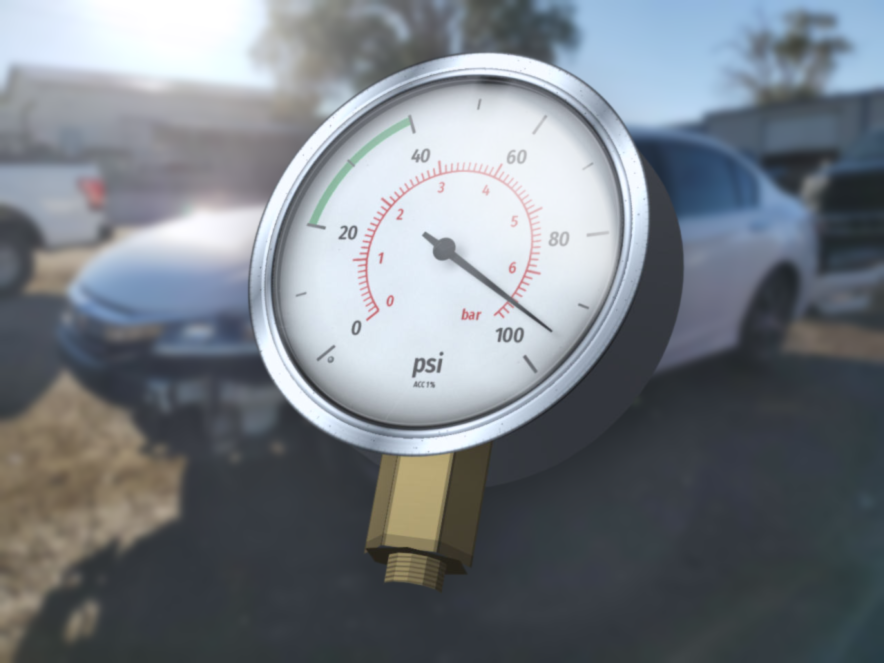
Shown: psi 95
